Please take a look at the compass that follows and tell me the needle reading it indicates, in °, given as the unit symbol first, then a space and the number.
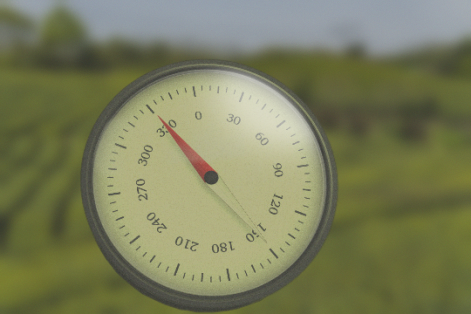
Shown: ° 330
